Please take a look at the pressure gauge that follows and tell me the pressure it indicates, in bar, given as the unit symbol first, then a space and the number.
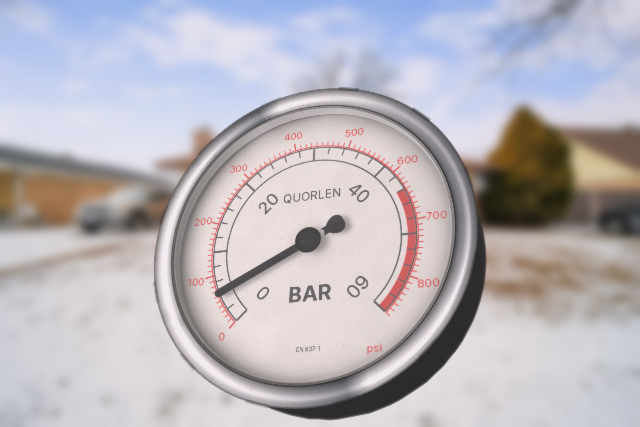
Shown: bar 4
